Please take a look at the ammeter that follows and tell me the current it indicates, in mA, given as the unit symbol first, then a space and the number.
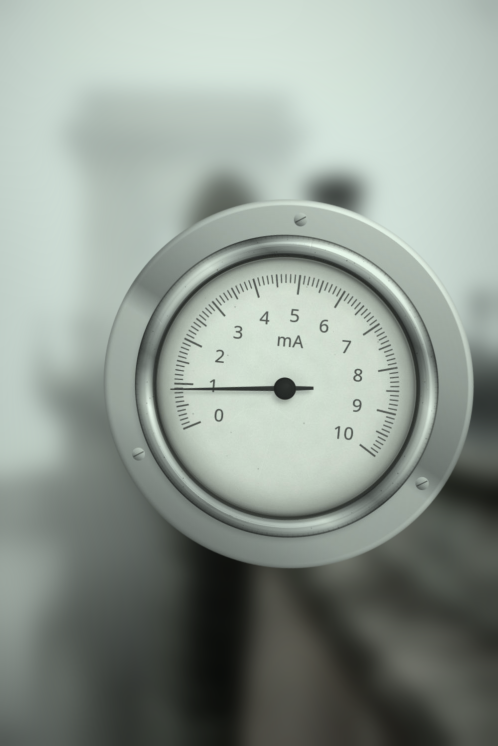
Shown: mA 0.9
